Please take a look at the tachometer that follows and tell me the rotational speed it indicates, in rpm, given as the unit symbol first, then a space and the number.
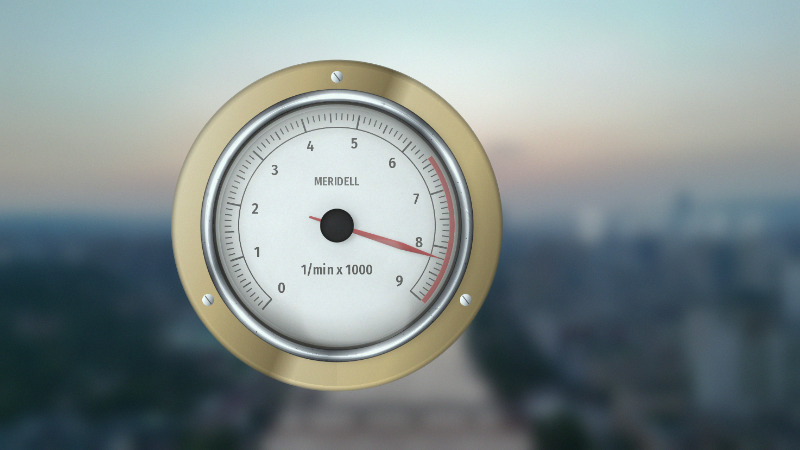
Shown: rpm 8200
